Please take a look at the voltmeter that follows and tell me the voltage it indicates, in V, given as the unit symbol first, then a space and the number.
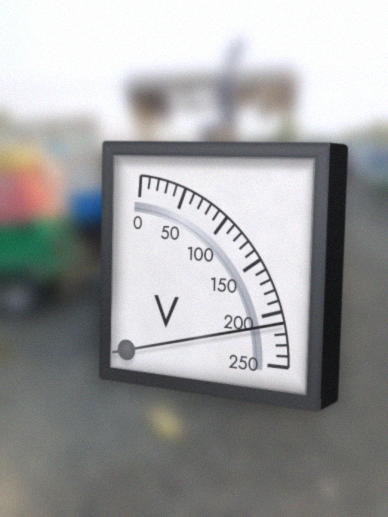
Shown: V 210
